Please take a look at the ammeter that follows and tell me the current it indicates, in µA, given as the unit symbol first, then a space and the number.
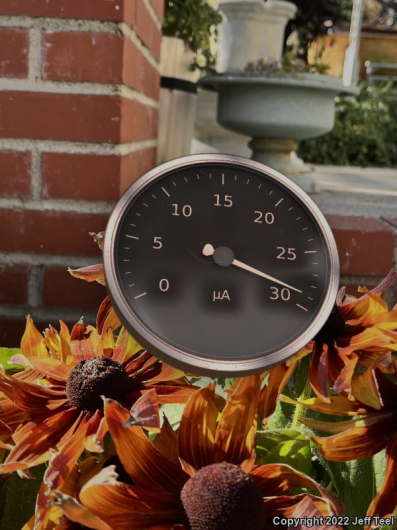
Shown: µA 29
